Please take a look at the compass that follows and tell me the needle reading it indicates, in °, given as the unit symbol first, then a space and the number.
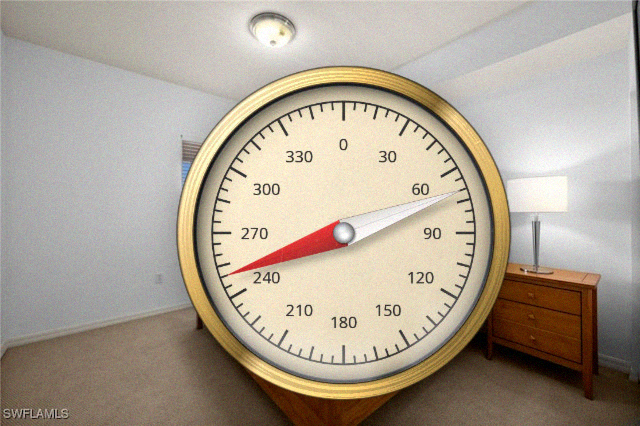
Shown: ° 250
